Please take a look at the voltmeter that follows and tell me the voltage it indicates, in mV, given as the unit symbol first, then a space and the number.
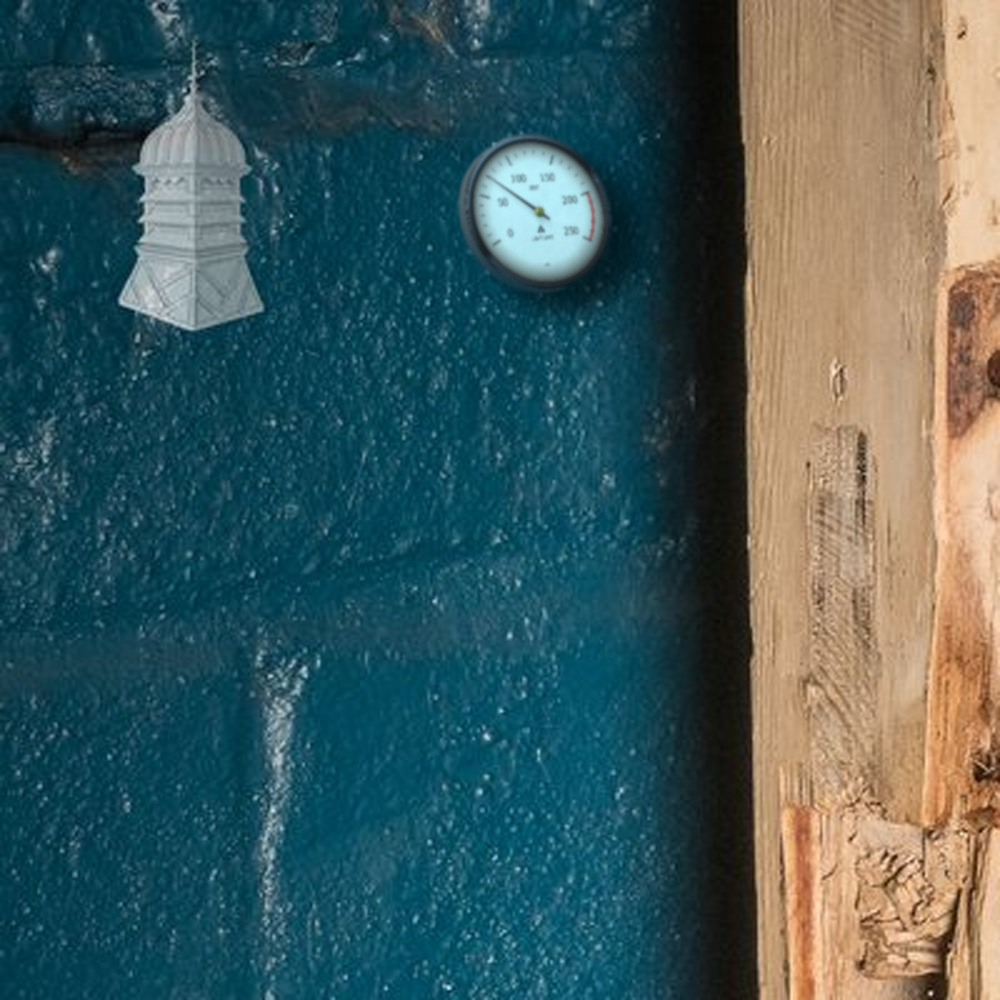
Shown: mV 70
